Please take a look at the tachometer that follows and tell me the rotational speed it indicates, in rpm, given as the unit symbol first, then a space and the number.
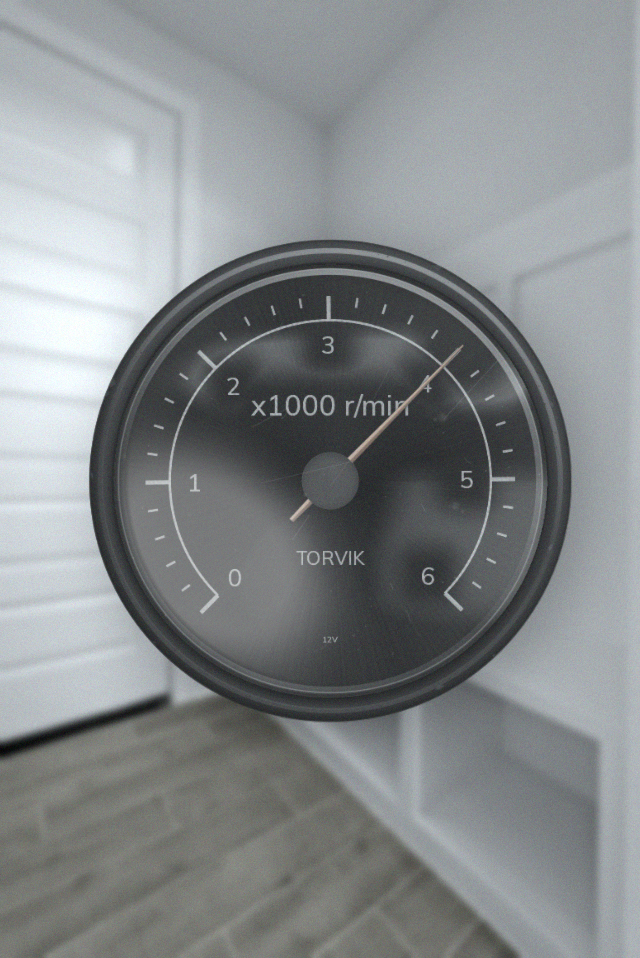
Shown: rpm 4000
